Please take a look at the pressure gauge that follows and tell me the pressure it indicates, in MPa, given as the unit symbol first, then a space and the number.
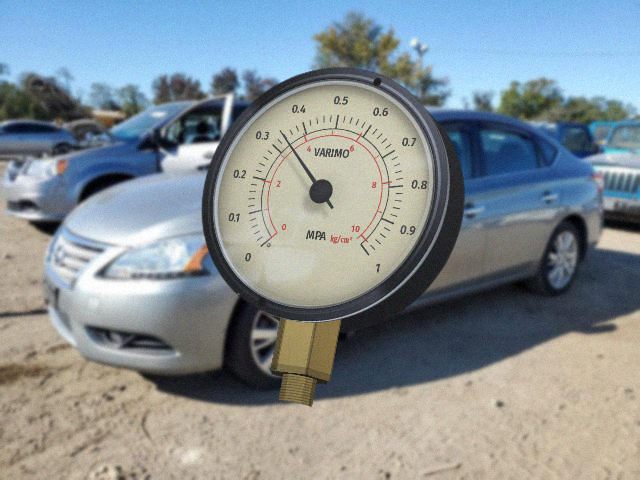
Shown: MPa 0.34
